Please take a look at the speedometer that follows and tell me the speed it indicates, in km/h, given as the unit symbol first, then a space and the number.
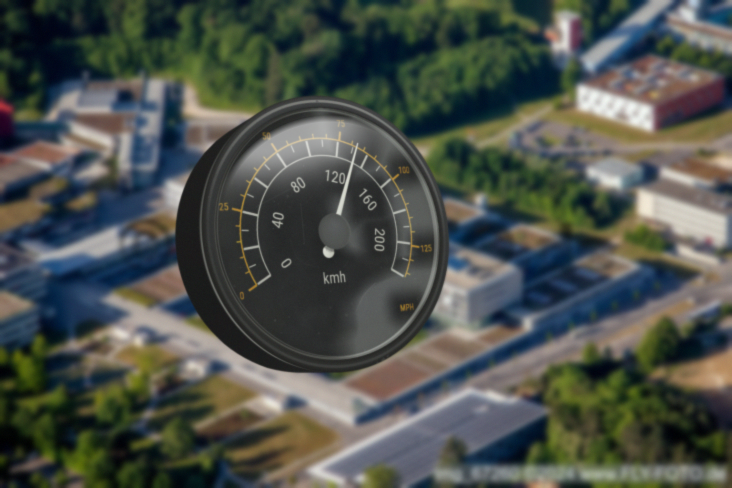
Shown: km/h 130
